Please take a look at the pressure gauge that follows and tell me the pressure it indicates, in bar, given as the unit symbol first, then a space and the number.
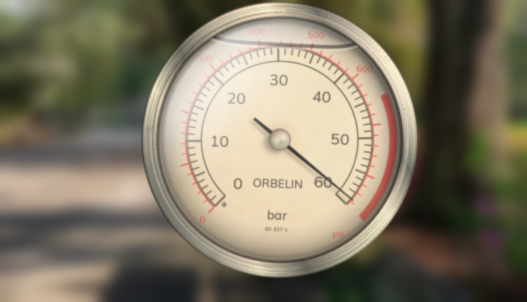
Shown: bar 59
